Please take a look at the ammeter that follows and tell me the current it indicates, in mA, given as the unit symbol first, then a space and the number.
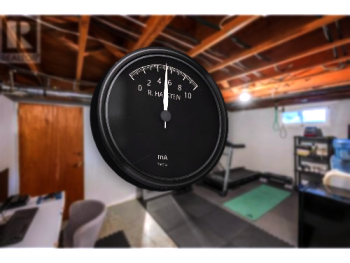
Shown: mA 5
